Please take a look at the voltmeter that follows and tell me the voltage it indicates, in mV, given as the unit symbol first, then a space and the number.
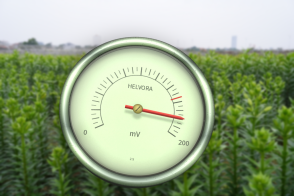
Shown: mV 180
